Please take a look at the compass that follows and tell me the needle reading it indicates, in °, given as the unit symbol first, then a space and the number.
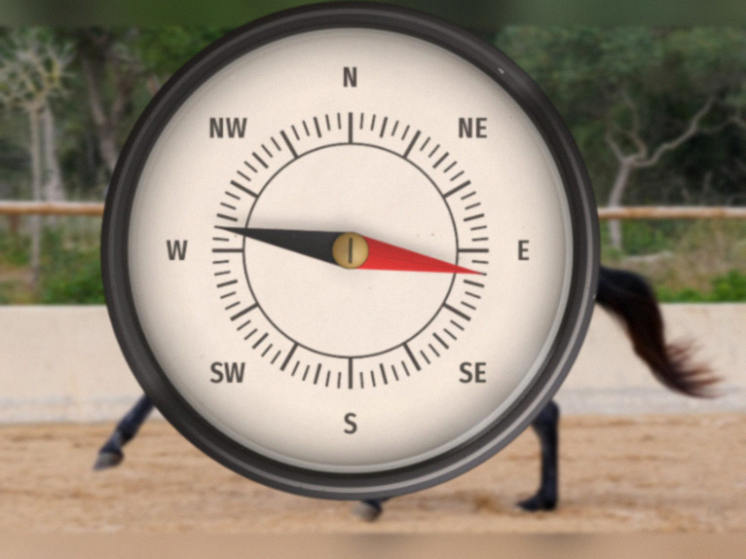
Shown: ° 100
